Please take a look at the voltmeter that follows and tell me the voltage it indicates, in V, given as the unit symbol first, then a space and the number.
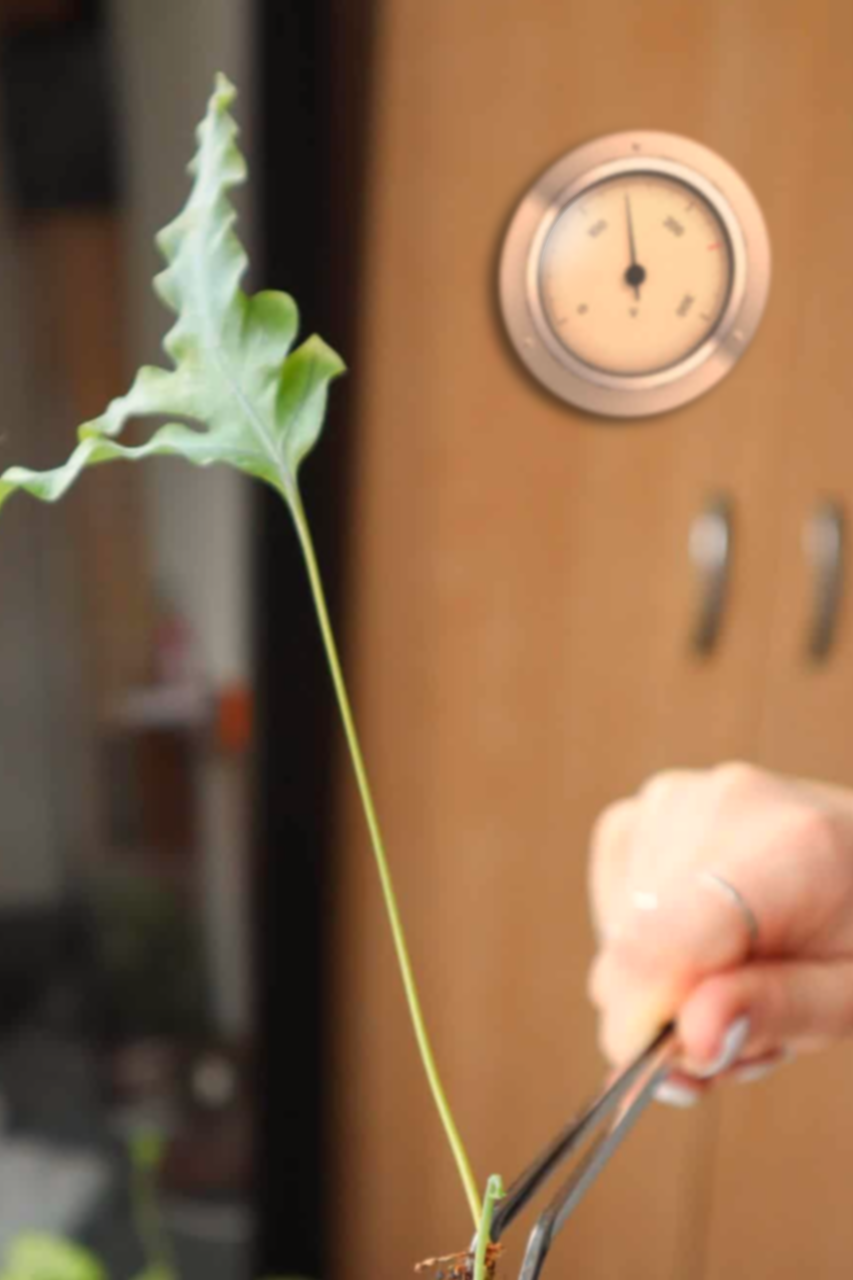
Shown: V 140
